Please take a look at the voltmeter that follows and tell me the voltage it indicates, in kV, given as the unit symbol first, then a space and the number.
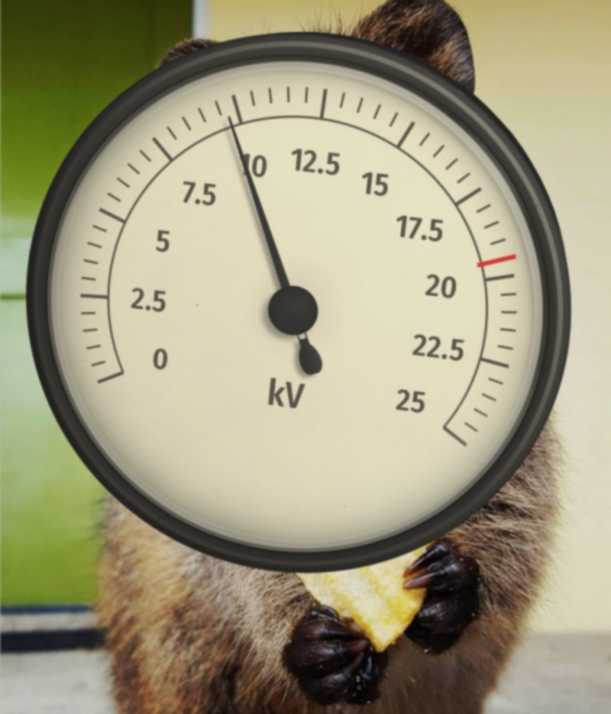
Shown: kV 9.75
